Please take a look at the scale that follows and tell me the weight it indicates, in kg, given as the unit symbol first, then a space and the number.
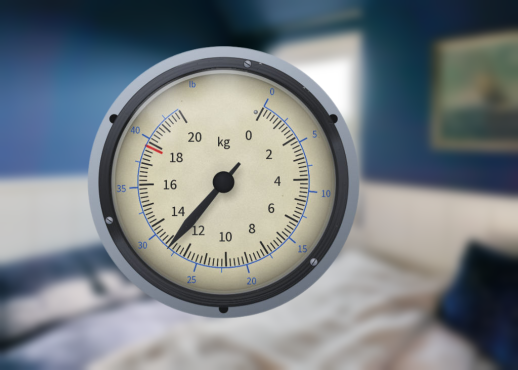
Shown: kg 12.8
